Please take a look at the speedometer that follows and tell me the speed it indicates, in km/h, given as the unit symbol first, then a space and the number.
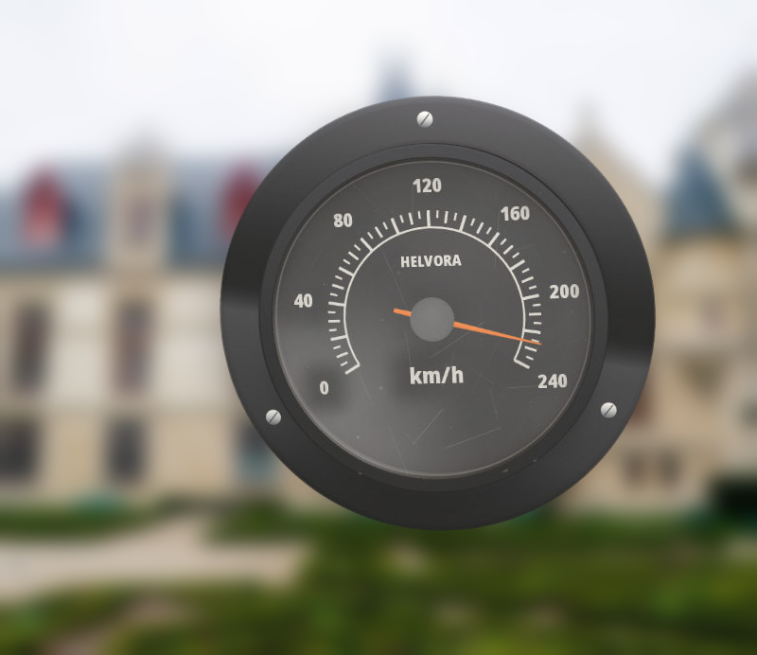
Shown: km/h 225
